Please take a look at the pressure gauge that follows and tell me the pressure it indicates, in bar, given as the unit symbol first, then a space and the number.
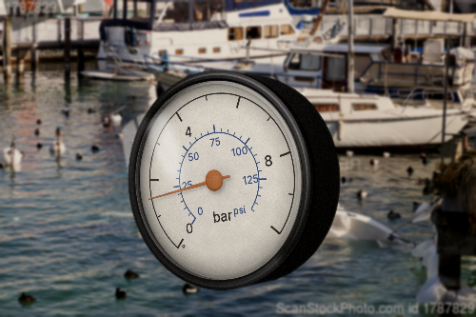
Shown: bar 1.5
